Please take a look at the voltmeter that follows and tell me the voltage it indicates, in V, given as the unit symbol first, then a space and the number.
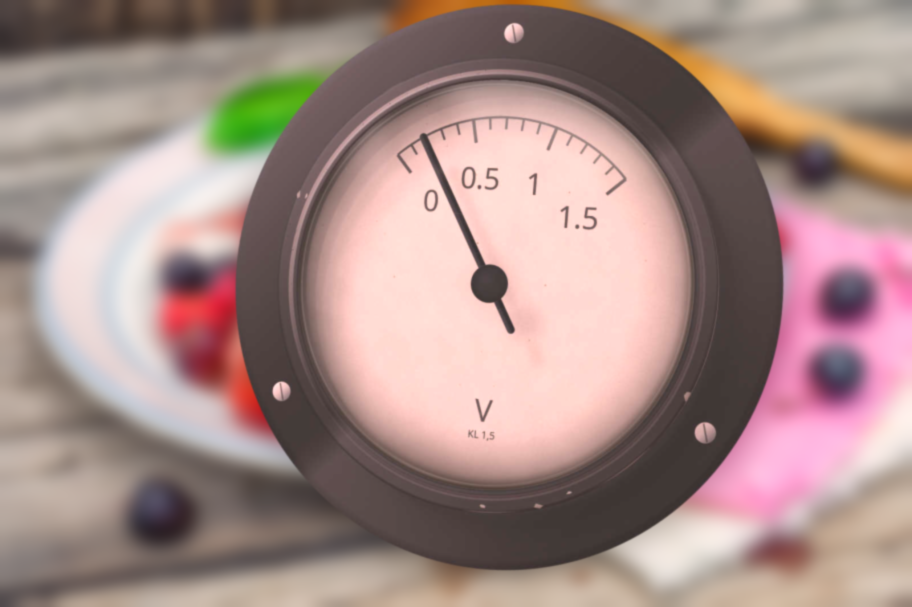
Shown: V 0.2
